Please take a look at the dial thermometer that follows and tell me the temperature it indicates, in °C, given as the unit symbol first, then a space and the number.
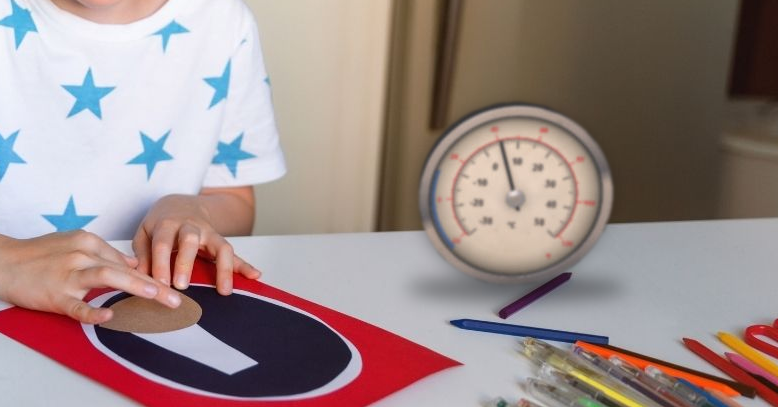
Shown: °C 5
